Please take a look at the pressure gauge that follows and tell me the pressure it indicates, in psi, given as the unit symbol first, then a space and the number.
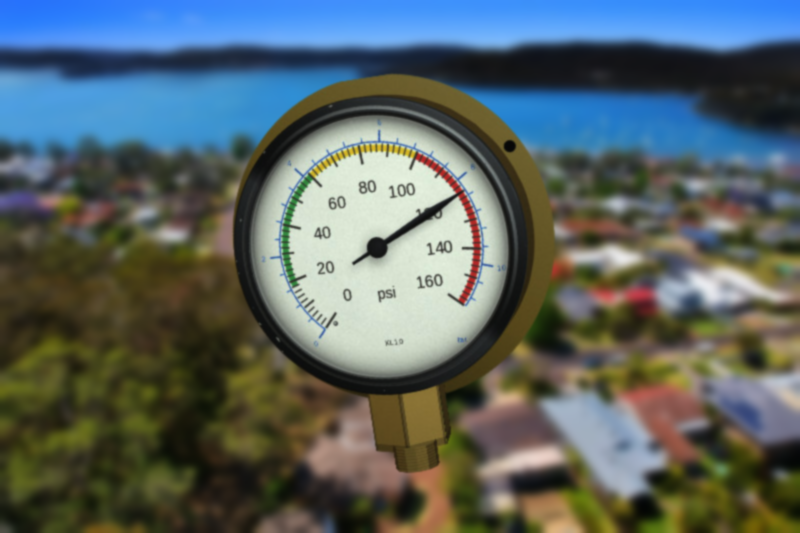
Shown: psi 120
